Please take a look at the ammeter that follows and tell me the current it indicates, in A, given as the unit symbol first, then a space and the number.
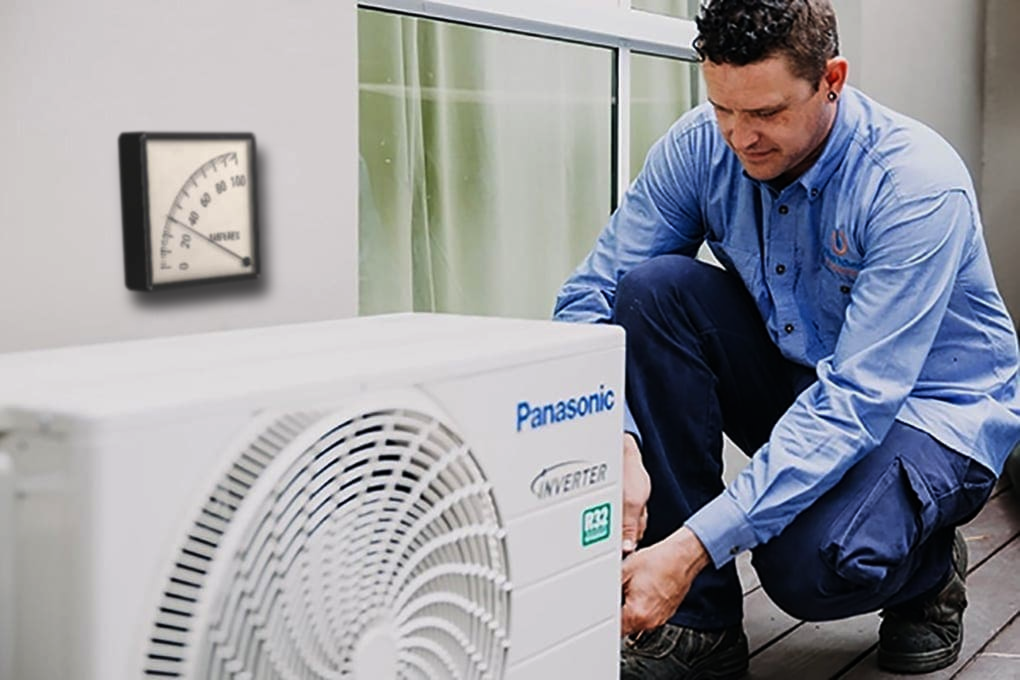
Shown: A 30
